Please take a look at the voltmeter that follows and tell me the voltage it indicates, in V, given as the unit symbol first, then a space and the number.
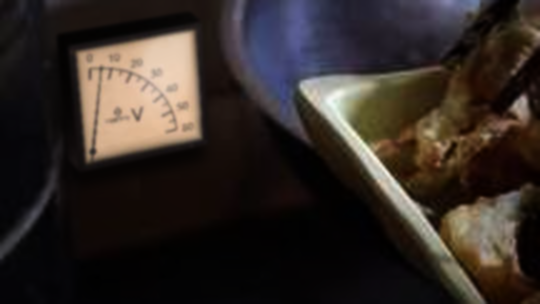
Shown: V 5
